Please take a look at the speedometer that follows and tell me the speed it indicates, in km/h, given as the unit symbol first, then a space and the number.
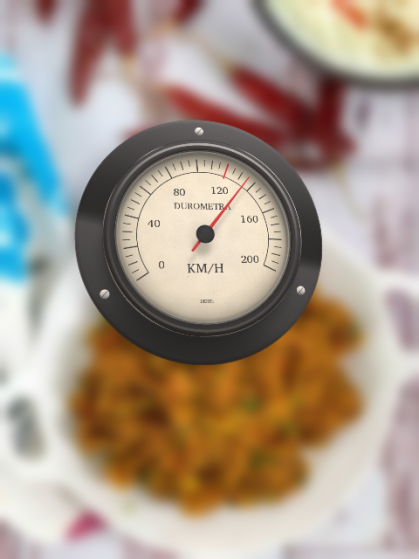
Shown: km/h 135
